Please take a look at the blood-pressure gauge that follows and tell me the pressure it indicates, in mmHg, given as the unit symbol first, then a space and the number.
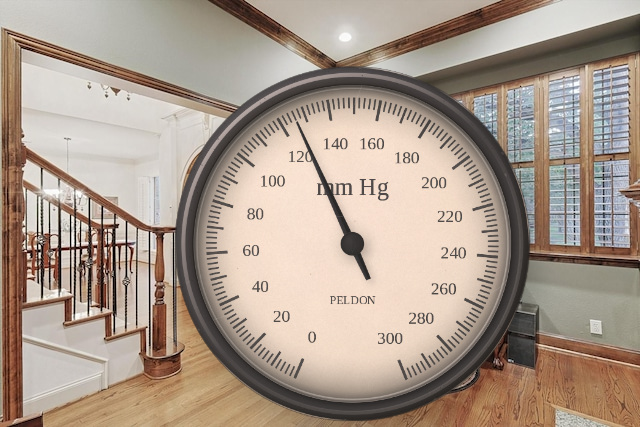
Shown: mmHg 126
